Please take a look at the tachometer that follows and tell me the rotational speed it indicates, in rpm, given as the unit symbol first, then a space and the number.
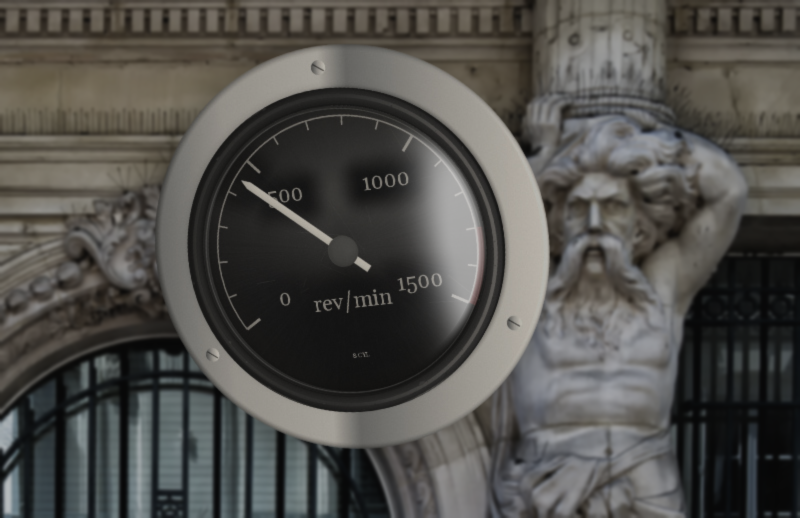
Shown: rpm 450
